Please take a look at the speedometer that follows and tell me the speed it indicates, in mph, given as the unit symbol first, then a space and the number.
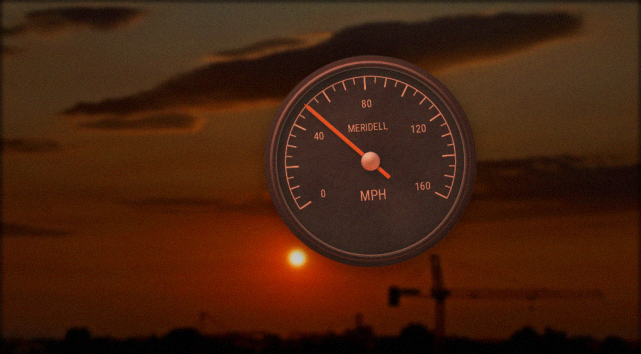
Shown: mph 50
